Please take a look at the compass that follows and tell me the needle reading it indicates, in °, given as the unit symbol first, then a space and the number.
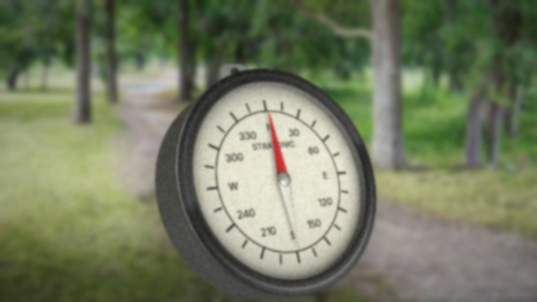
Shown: ° 0
